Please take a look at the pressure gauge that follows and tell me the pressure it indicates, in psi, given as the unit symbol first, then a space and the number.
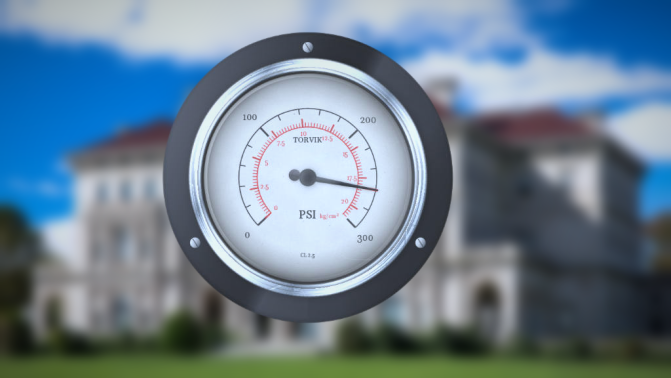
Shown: psi 260
